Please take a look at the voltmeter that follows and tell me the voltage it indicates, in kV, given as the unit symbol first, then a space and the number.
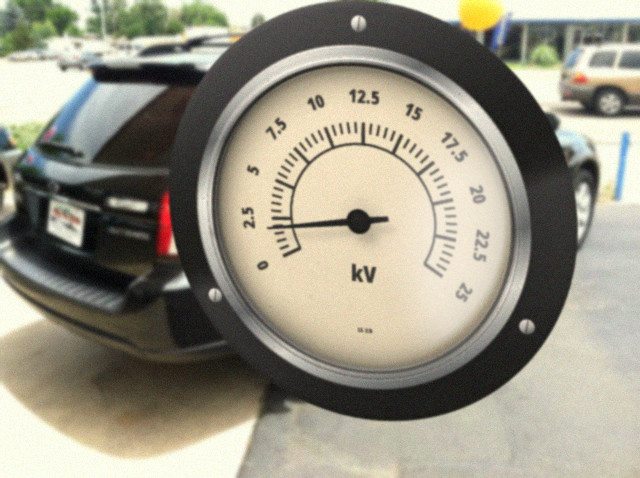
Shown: kV 2
